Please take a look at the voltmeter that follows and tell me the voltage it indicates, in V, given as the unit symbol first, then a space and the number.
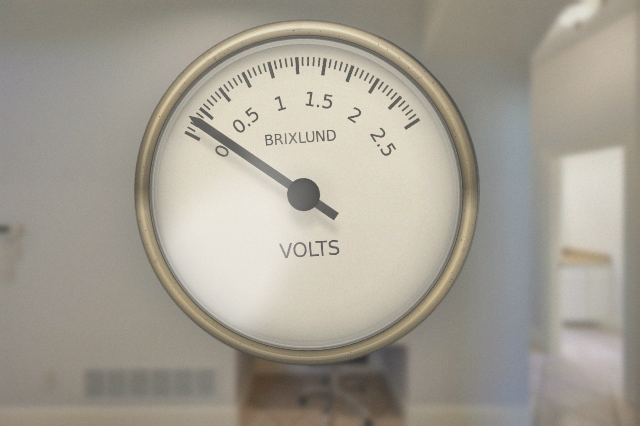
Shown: V 0.15
